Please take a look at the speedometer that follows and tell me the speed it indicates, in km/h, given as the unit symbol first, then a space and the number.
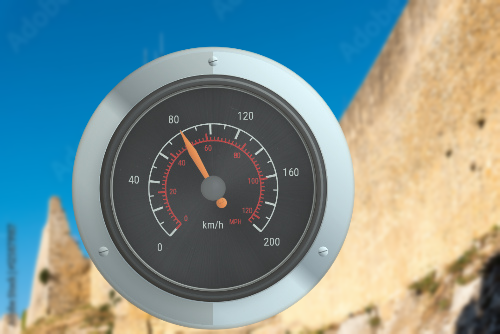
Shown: km/h 80
